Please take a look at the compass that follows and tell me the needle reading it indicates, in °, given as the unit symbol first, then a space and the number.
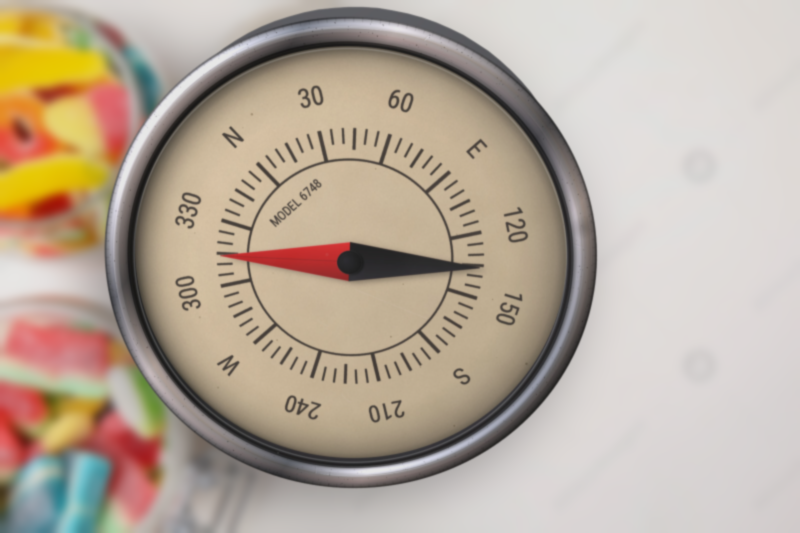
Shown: ° 315
